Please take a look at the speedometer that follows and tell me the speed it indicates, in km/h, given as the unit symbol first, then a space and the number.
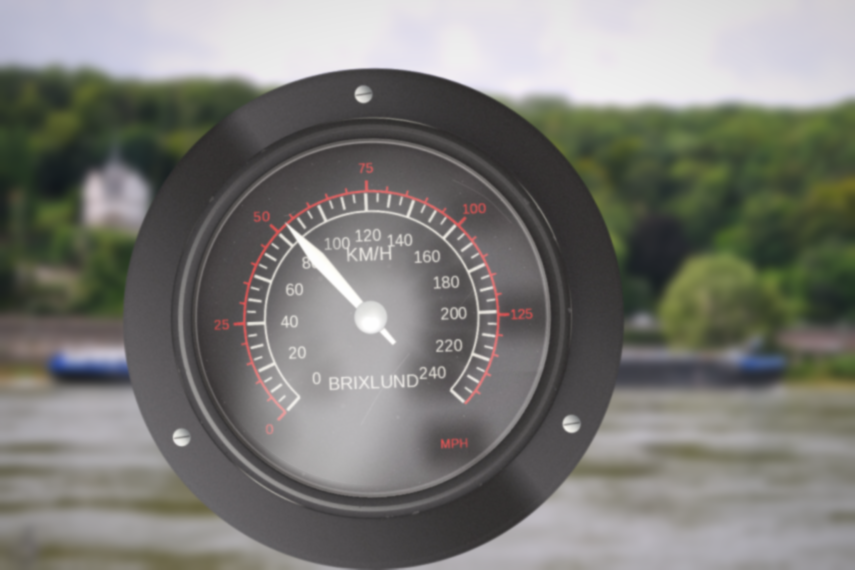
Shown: km/h 85
